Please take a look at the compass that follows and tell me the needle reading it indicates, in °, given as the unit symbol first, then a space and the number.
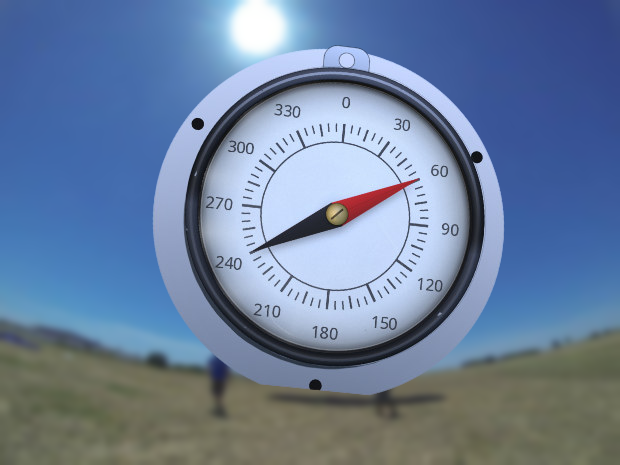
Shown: ° 60
